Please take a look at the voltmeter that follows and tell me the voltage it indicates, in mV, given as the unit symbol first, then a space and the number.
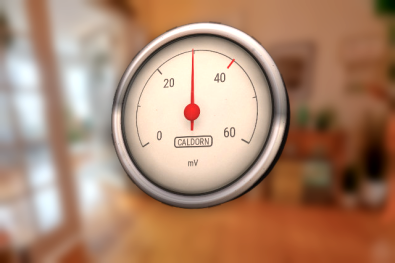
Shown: mV 30
